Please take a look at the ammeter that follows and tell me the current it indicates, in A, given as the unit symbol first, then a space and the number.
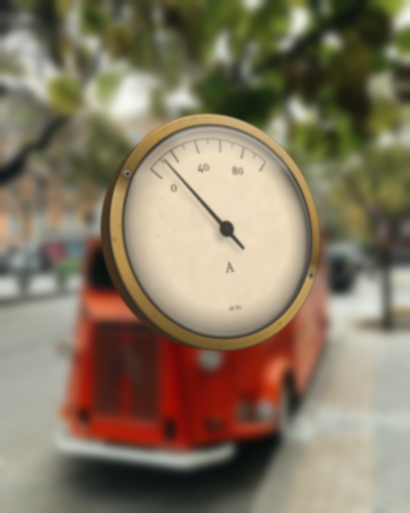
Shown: A 10
